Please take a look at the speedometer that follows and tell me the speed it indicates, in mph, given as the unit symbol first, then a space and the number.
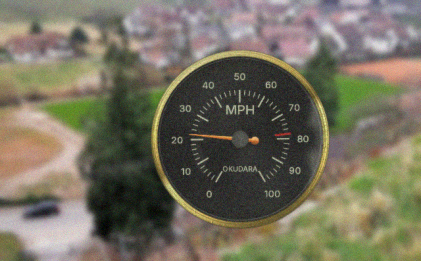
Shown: mph 22
